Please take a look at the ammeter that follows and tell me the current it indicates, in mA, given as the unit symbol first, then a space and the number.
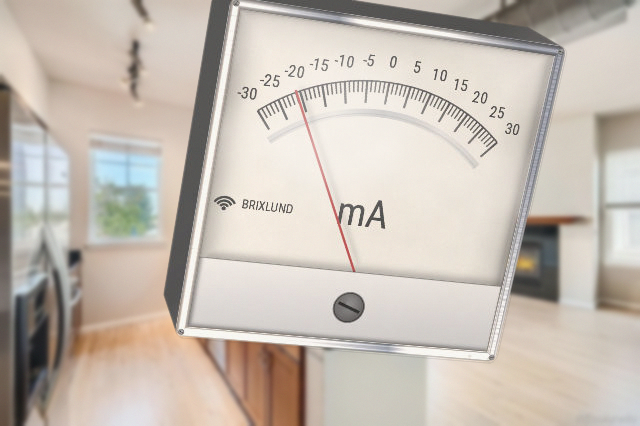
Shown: mA -21
